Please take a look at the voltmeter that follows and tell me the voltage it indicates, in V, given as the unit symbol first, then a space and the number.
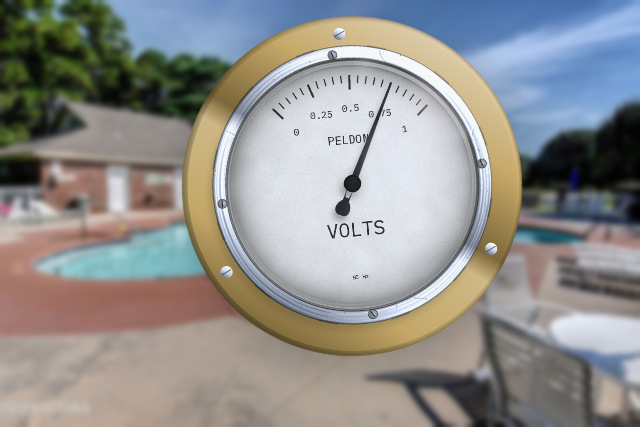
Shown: V 0.75
